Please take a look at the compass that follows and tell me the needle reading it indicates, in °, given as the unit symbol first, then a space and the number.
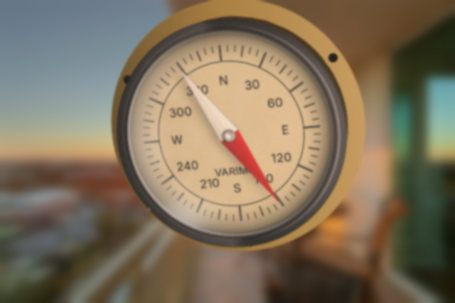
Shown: ° 150
